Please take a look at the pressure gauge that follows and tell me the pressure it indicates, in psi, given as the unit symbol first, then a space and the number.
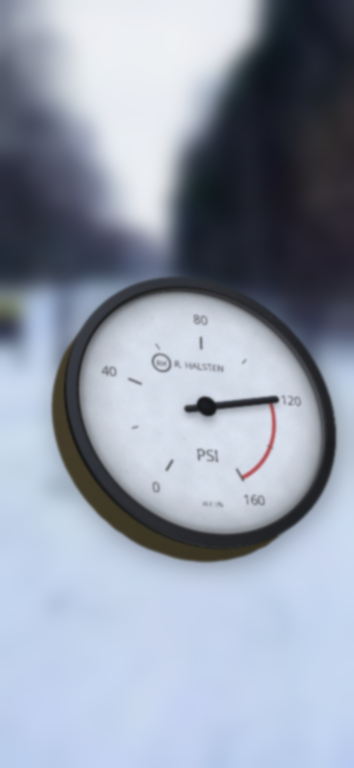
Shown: psi 120
